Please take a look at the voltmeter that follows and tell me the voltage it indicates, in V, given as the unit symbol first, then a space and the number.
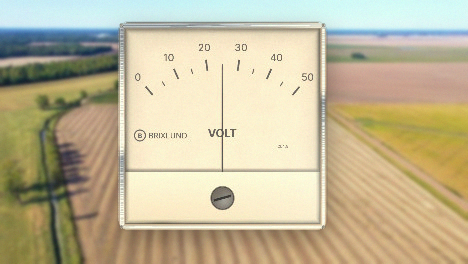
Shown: V 25
